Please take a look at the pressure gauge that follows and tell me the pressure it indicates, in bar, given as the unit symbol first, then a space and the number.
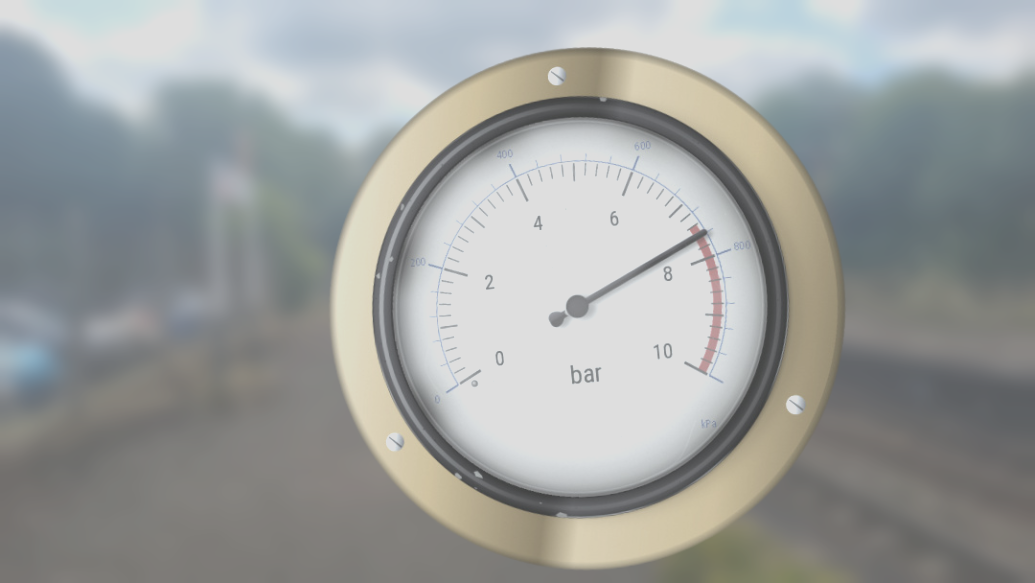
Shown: bar 7.6
